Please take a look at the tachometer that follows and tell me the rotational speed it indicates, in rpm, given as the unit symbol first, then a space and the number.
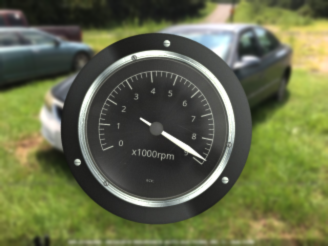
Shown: rpm 8800
